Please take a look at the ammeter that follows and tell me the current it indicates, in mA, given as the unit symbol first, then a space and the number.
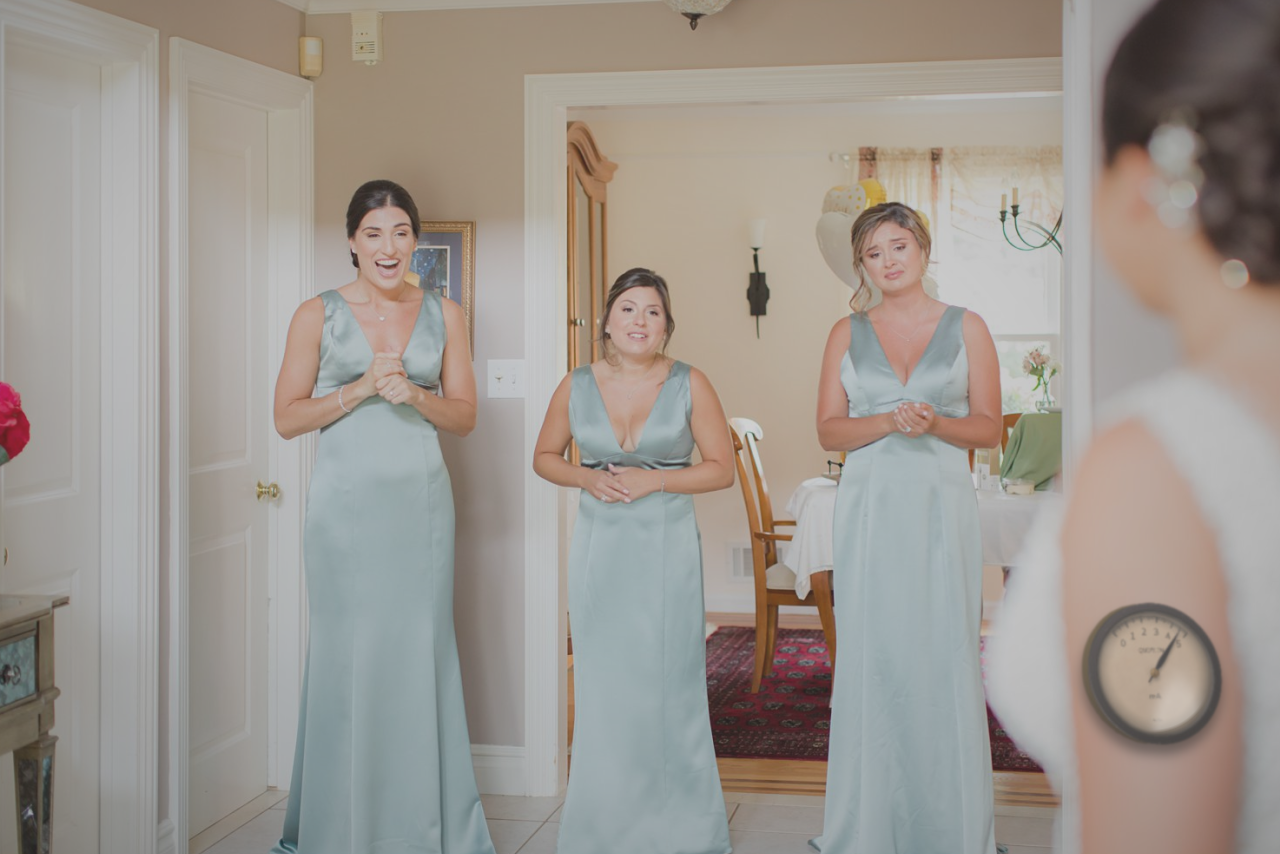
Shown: mA 4.5
